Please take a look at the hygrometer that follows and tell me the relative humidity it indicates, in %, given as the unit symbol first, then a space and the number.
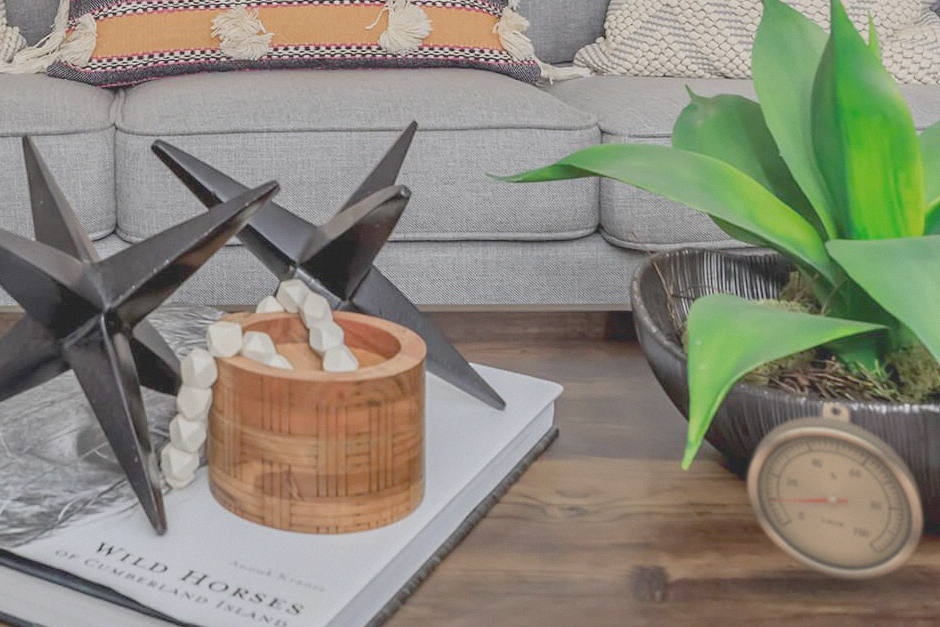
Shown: % 10
